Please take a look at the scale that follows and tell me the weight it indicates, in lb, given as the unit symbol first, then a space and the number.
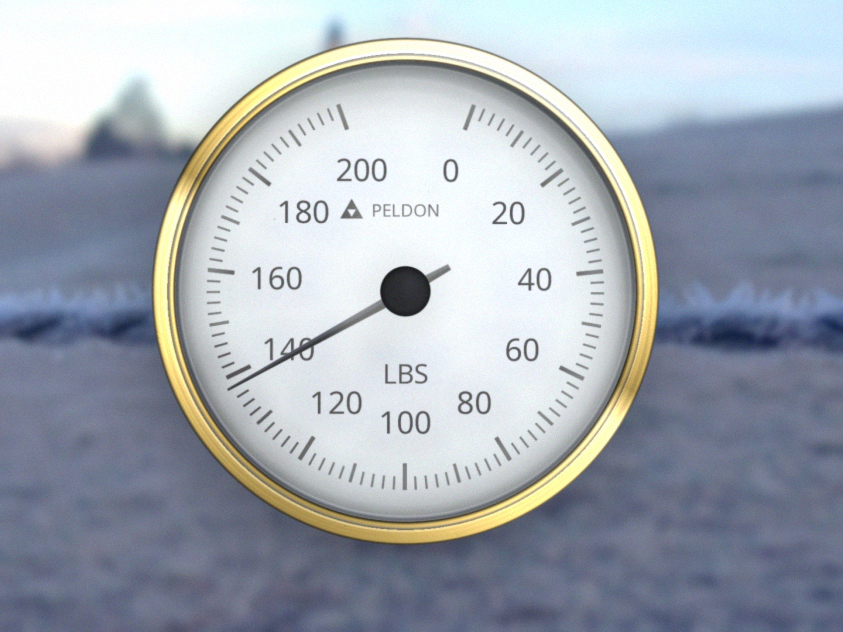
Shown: lb 138
